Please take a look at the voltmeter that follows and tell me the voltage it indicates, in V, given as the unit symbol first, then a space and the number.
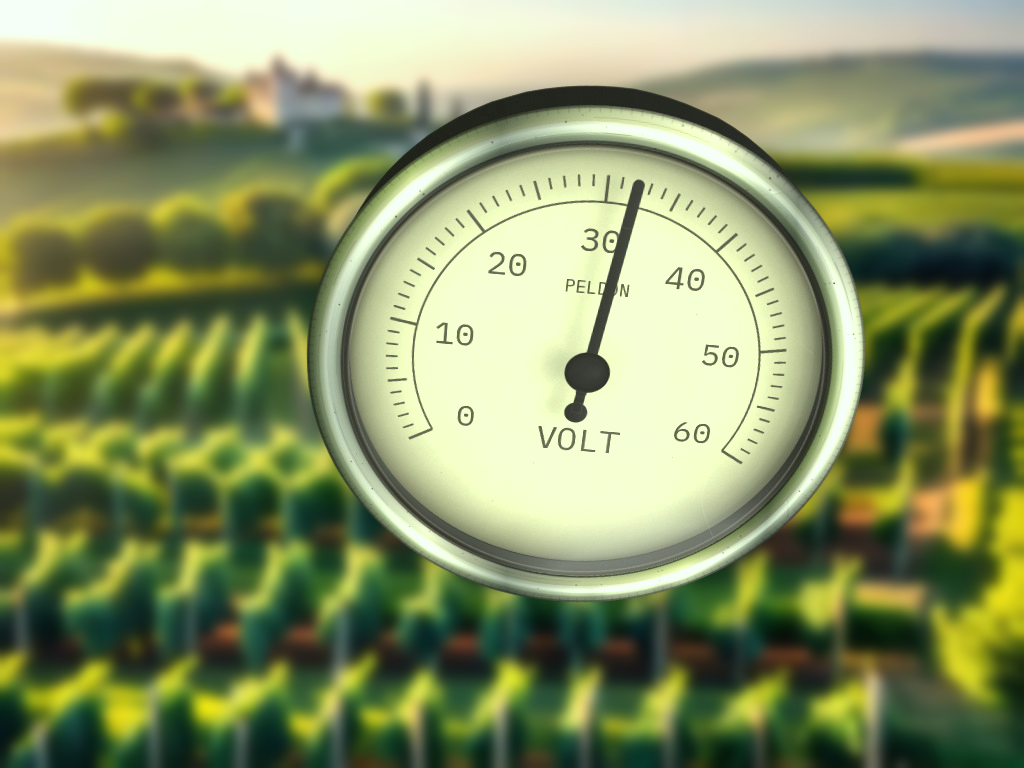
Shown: V 32
